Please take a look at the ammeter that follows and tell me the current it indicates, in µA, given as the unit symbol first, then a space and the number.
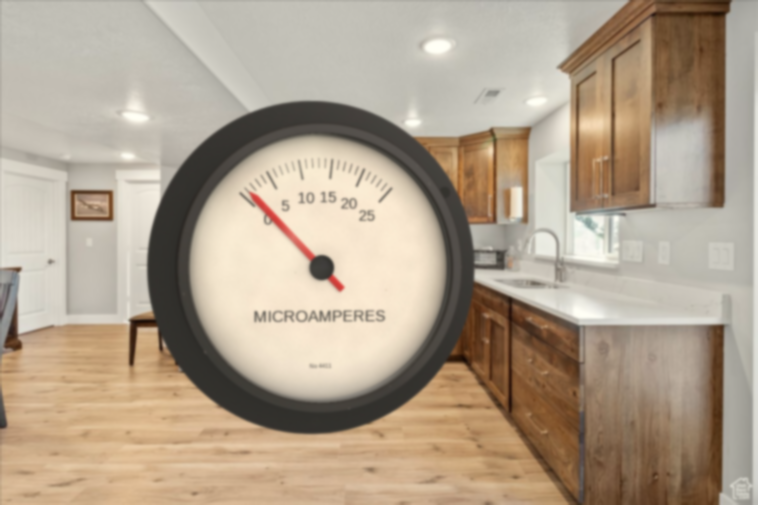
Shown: µA 1
